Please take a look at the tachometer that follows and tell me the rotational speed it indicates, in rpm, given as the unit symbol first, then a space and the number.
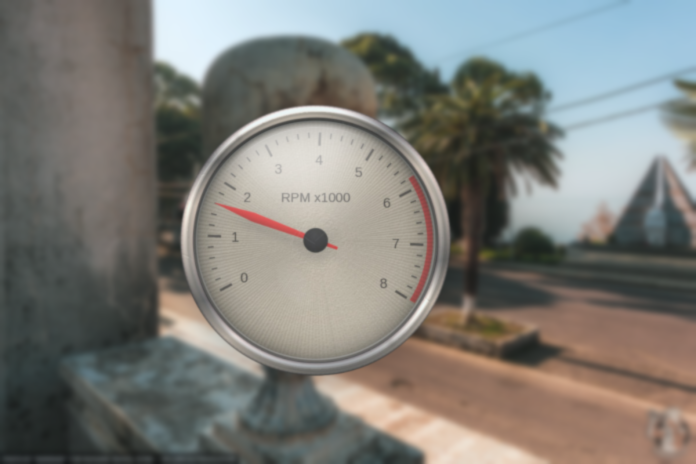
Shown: rpm 1600
